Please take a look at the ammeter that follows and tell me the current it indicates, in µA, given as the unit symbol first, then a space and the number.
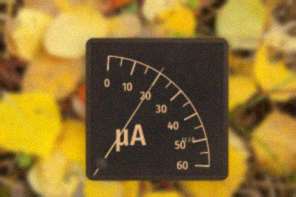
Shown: µA 20
